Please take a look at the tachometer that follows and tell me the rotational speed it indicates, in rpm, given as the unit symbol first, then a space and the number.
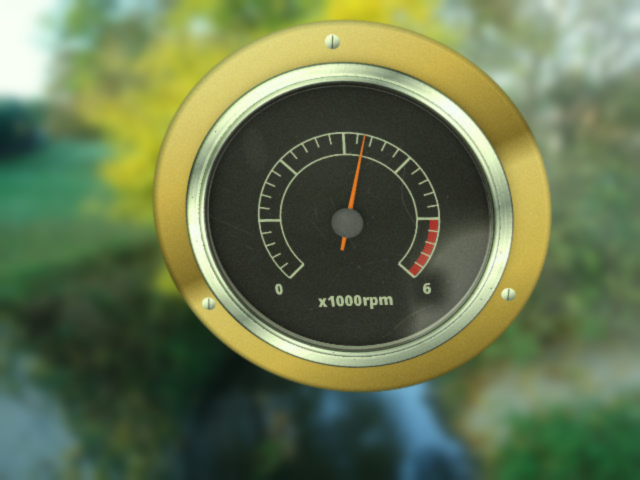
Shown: rpm 3300
